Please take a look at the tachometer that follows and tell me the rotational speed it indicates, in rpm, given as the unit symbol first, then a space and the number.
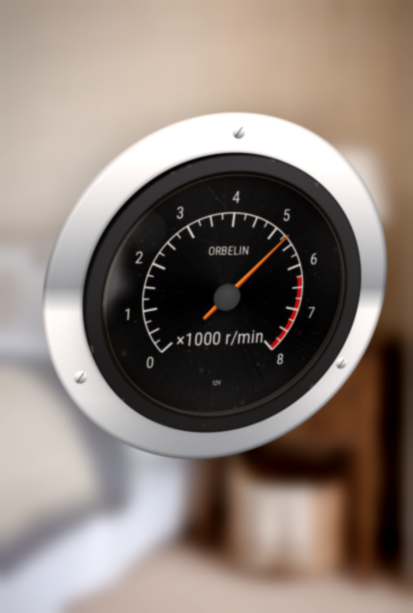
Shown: rpm 5250
